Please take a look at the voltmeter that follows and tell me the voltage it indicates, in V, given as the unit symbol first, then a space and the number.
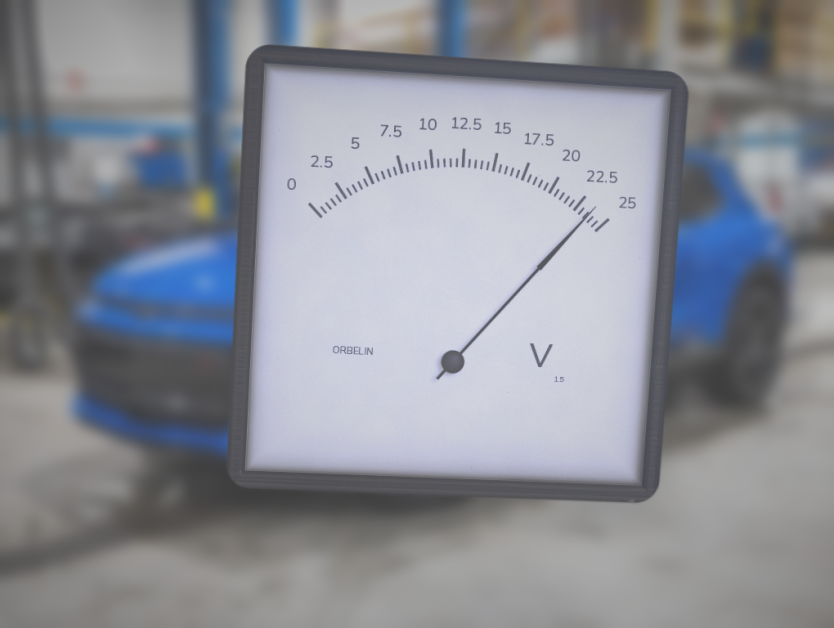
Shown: V 23.5
